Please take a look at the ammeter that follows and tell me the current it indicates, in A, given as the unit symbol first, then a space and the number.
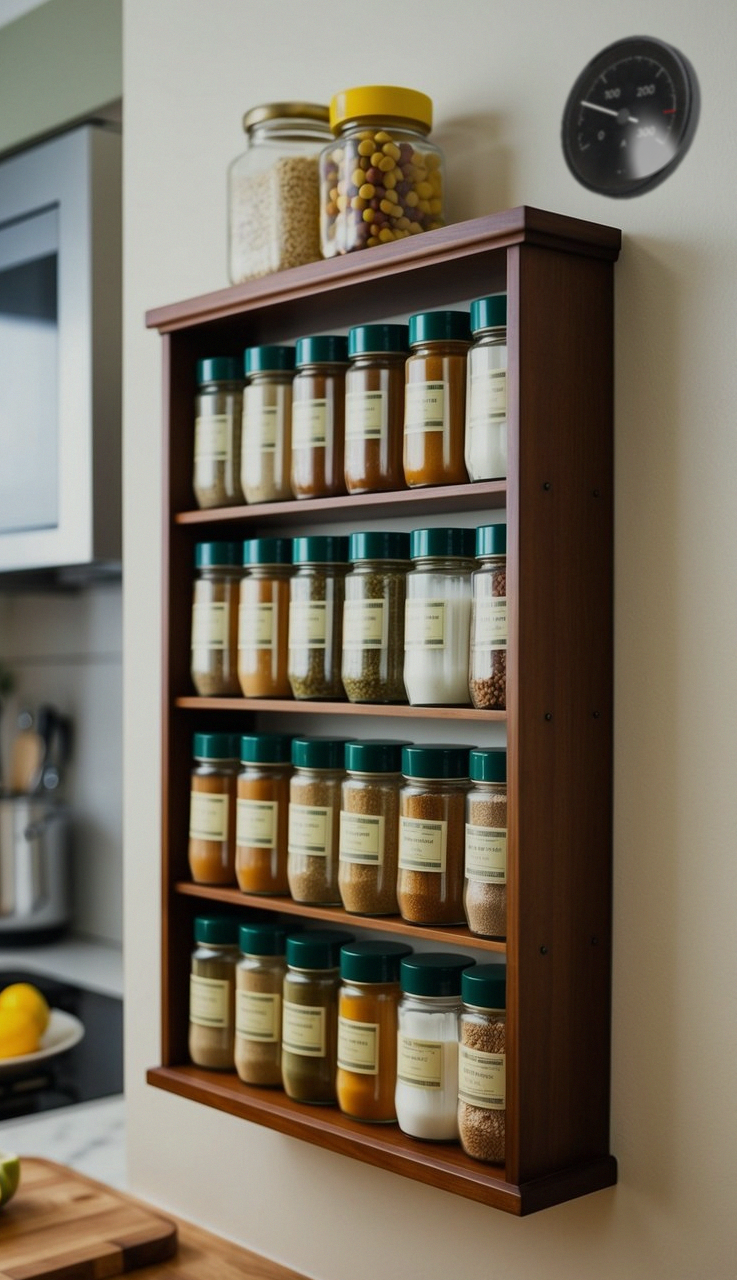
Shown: A 60
